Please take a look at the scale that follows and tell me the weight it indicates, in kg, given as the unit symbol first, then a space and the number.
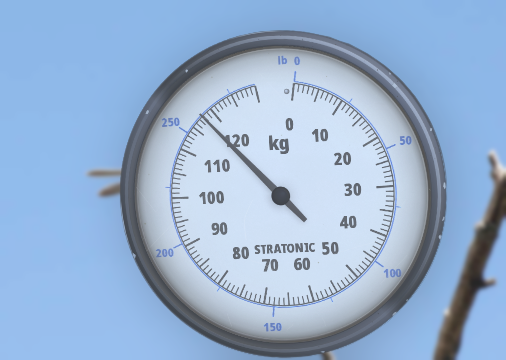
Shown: kg 118
